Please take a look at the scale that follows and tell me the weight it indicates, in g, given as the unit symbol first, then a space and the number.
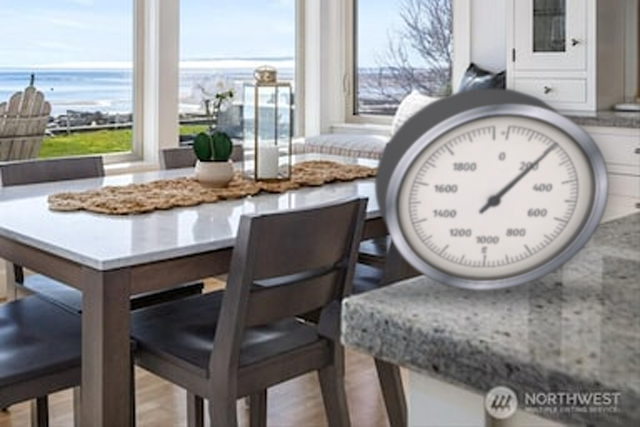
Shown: g 200
